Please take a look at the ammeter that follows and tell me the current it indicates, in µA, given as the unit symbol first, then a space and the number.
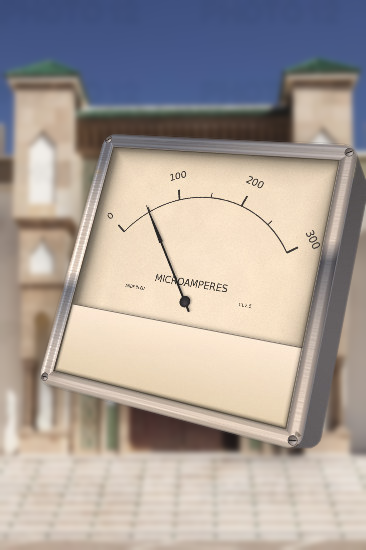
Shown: µA 50
